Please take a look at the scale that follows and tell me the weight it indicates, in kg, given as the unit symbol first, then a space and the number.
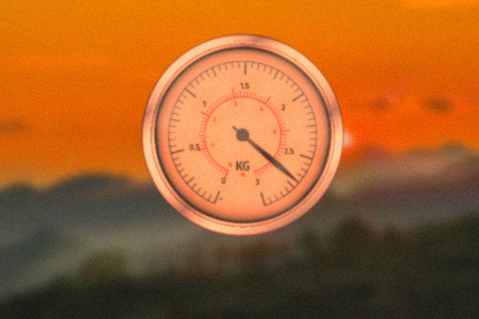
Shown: kg 2.7
